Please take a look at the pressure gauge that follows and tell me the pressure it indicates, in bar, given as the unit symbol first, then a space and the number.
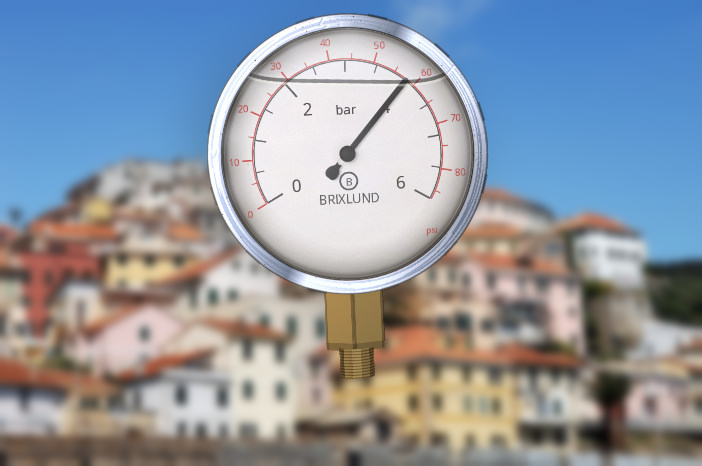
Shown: bar 4
